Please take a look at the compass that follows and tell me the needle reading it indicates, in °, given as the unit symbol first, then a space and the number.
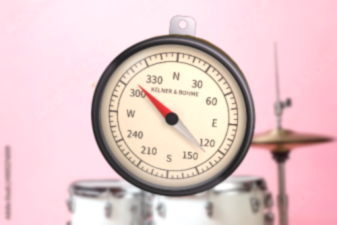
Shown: ° 310
